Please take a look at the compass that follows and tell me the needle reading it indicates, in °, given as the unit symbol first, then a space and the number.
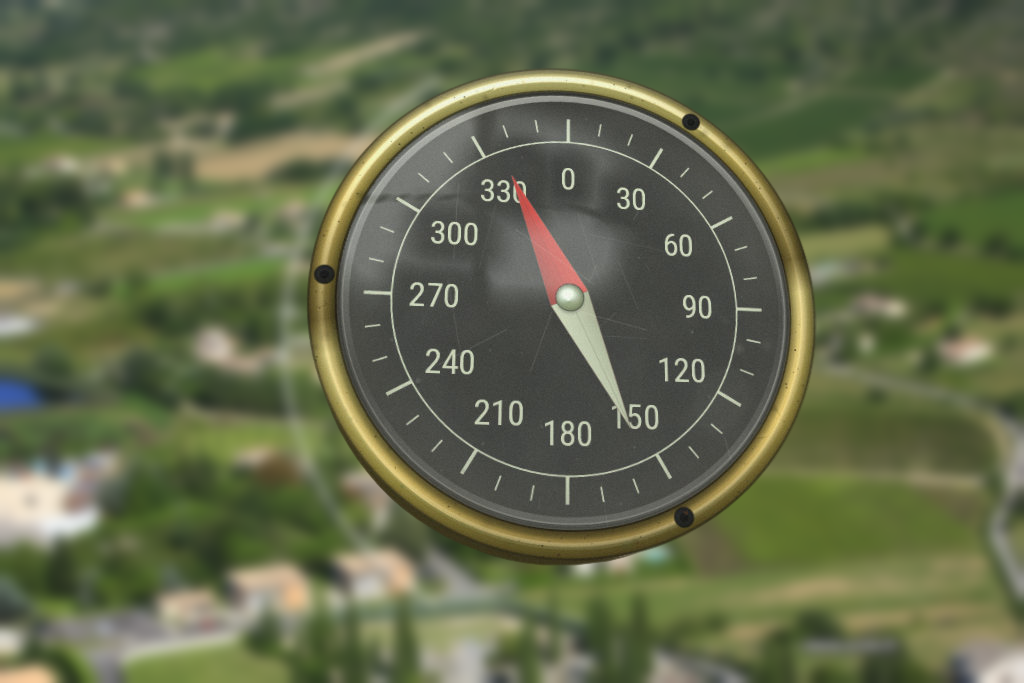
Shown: ° 335
